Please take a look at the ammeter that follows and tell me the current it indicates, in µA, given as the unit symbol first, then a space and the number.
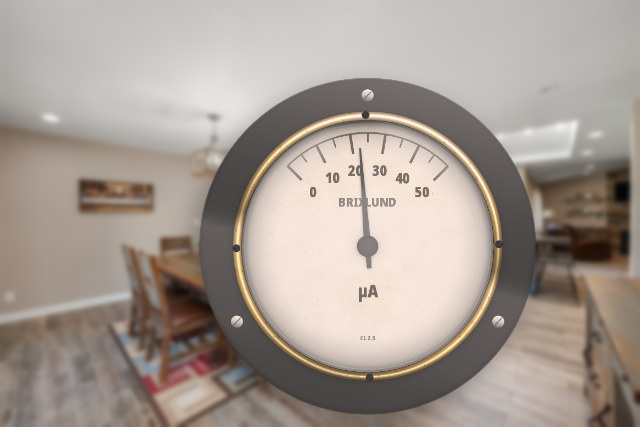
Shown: µA 22.5
